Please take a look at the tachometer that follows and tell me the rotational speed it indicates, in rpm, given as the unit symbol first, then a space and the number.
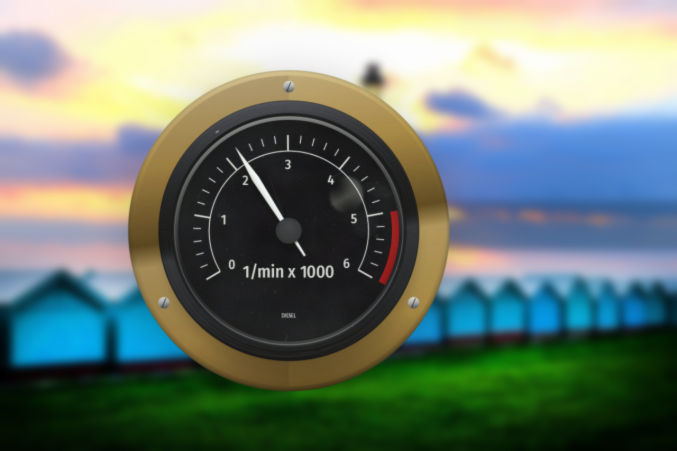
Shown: rpm 2200
